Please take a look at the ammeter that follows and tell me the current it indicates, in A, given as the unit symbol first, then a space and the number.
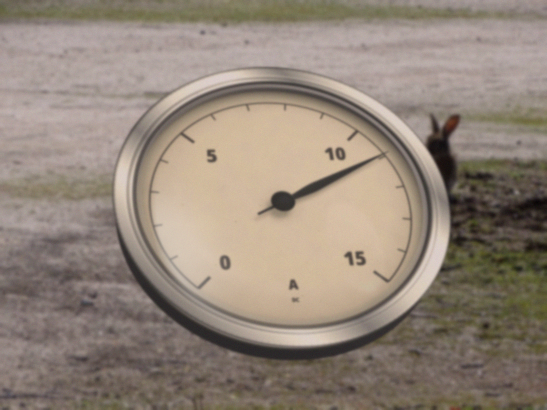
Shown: A 11
